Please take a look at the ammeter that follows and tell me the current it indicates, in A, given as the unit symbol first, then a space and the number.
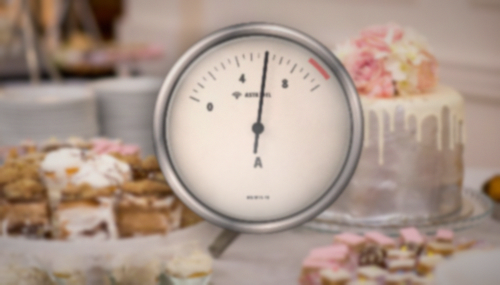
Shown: A 6
